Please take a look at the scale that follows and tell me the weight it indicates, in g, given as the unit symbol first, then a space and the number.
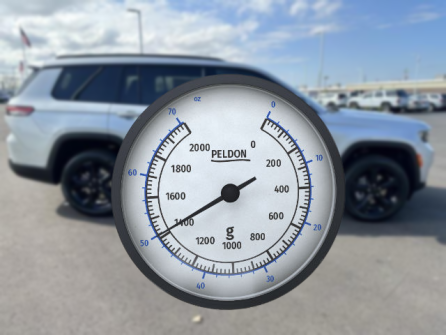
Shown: g 1420
